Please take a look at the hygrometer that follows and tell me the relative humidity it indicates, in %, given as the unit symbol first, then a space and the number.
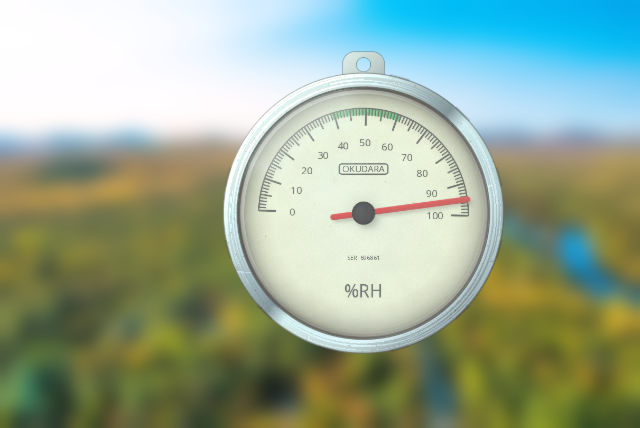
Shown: % 95
